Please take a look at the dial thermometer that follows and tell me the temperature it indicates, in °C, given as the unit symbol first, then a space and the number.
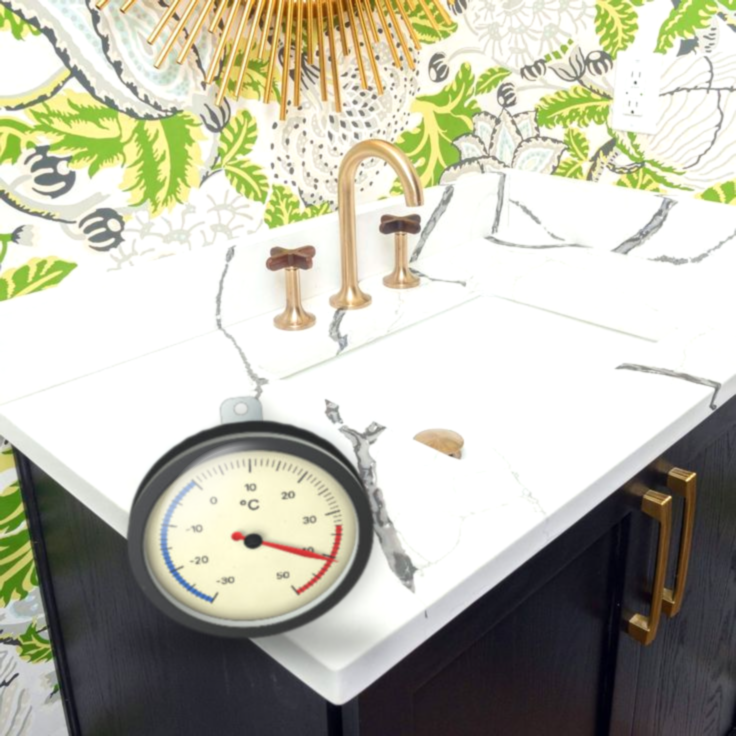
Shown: °C 40
